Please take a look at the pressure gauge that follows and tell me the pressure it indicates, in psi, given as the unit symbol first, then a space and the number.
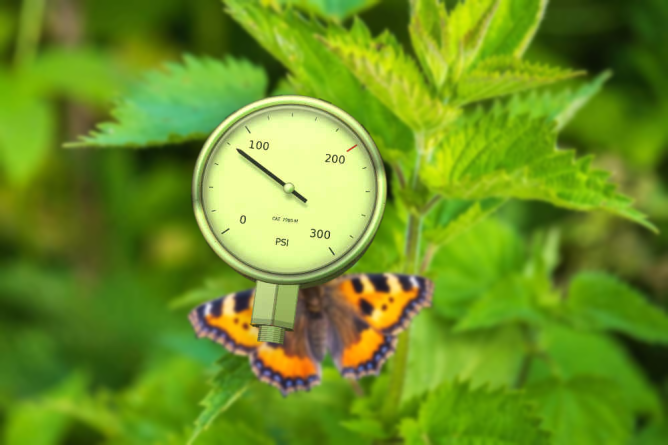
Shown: psi 80
